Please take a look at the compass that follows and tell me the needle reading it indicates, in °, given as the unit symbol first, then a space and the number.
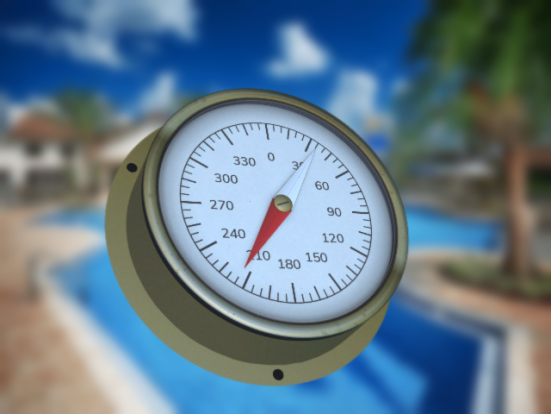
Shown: ° 215
